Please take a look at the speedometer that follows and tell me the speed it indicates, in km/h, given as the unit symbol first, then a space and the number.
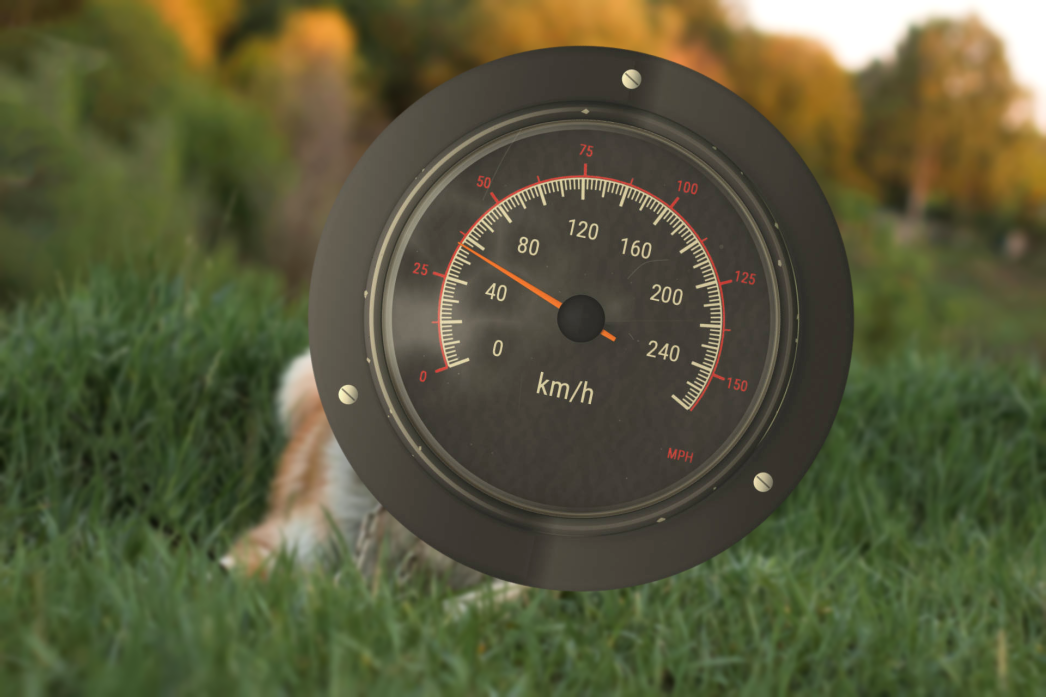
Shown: km/h 56
